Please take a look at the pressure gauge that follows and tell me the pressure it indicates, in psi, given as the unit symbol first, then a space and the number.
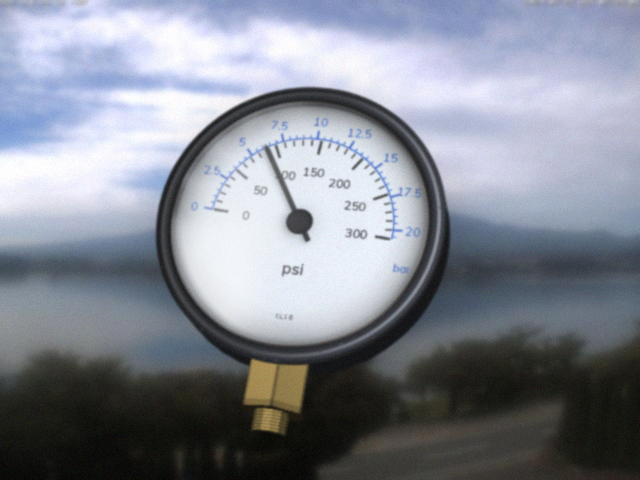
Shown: psi 90
